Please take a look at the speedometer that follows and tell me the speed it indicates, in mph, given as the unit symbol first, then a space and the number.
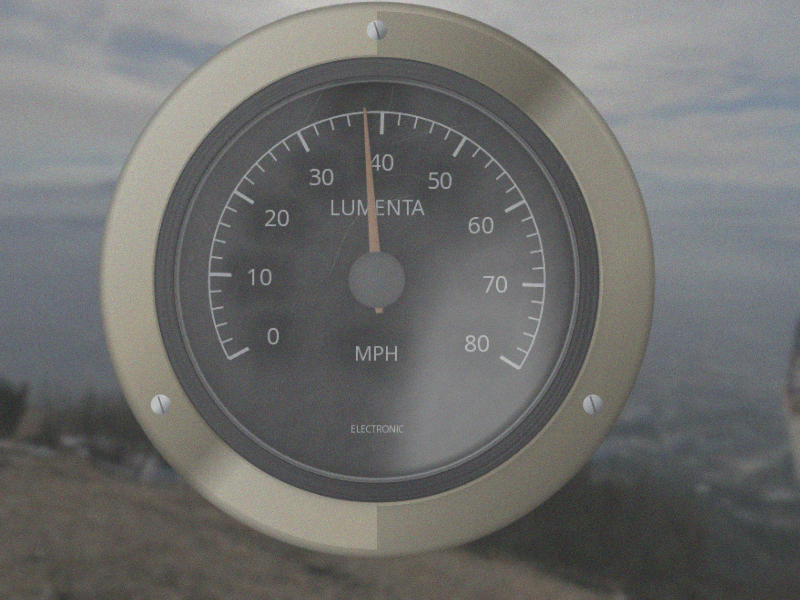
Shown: mph 38
